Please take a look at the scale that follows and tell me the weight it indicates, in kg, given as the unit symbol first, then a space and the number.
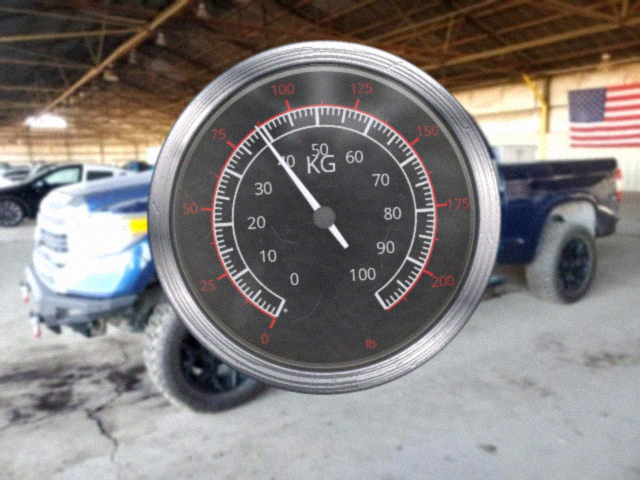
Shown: kg 39
